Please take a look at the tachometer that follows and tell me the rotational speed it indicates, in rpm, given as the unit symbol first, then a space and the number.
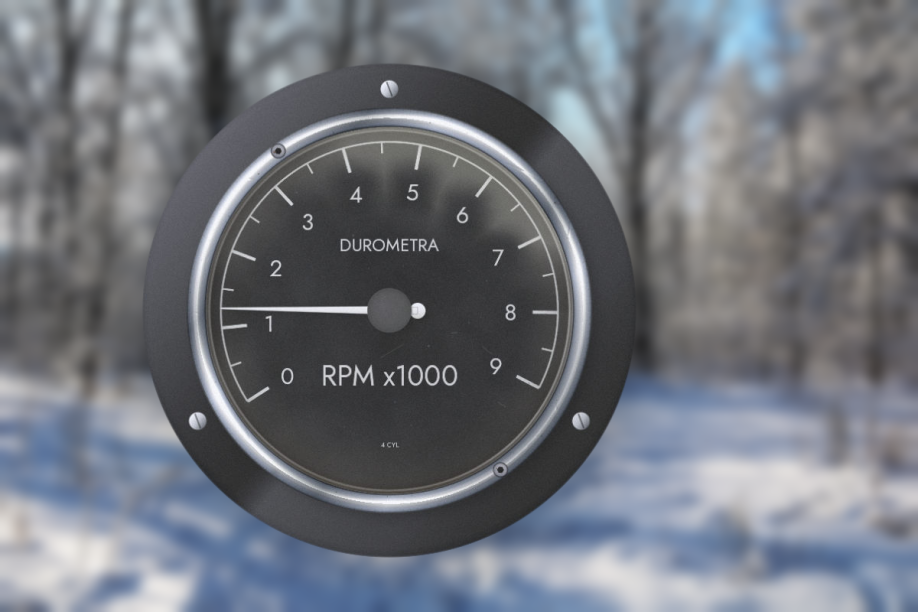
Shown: rpm 1250
